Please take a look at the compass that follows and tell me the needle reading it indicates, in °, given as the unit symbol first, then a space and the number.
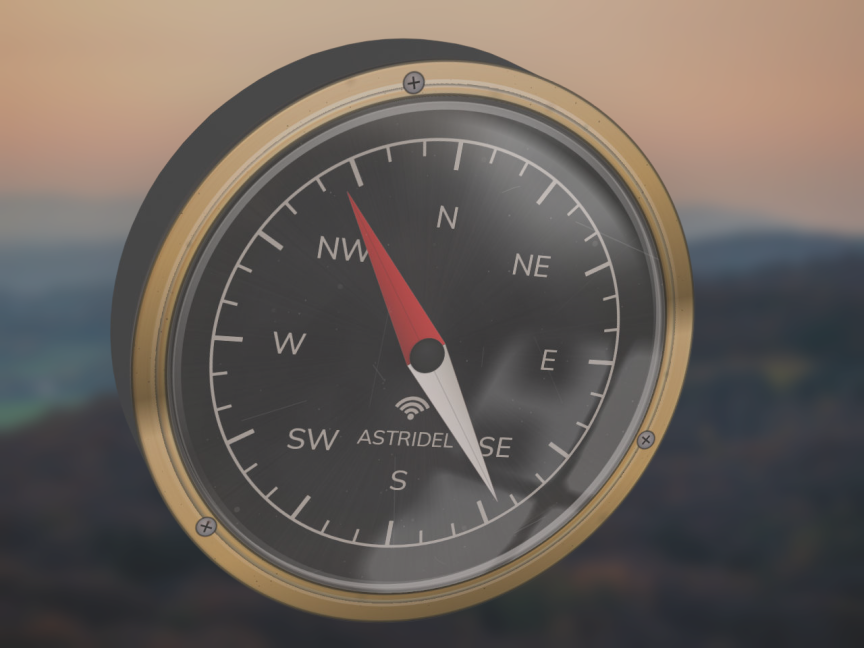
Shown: ° 325
